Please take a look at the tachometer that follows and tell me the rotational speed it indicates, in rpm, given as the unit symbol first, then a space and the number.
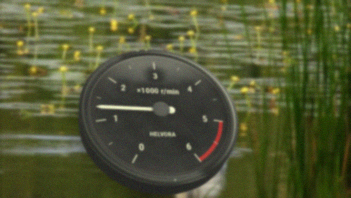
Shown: rpm 1250
